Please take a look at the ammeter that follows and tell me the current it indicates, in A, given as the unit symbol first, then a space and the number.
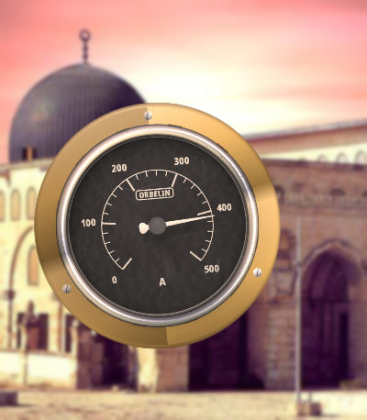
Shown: A 410
